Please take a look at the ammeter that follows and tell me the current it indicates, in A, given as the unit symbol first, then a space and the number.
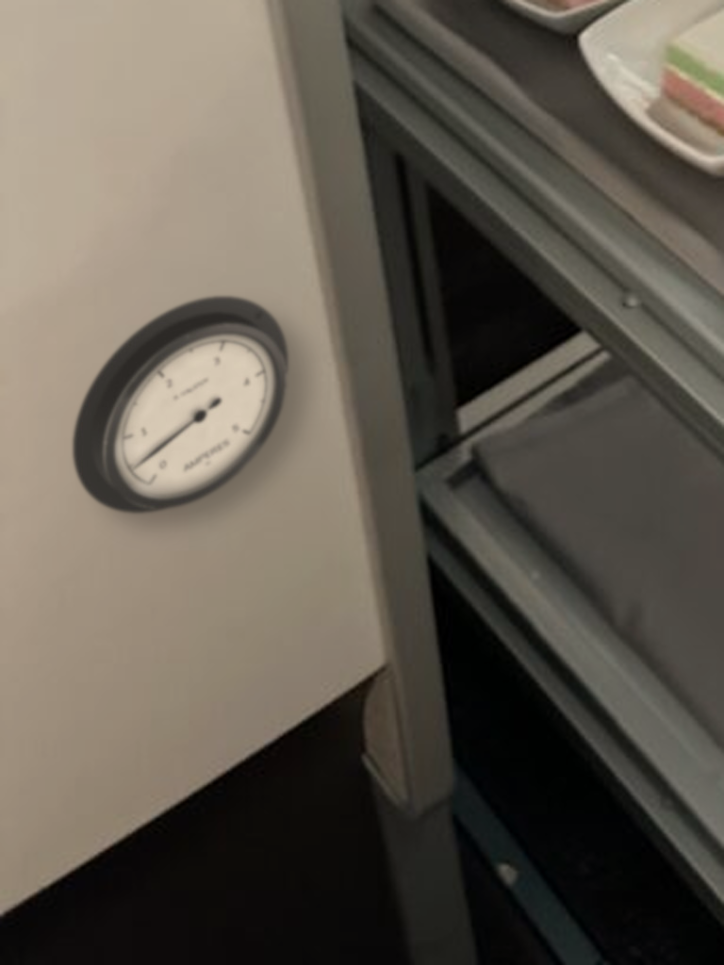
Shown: A 0.5
